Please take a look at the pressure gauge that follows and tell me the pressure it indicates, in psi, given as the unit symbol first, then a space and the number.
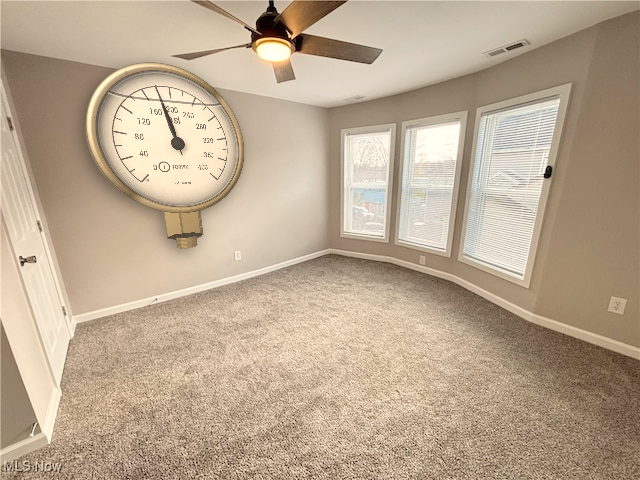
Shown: psi 180
